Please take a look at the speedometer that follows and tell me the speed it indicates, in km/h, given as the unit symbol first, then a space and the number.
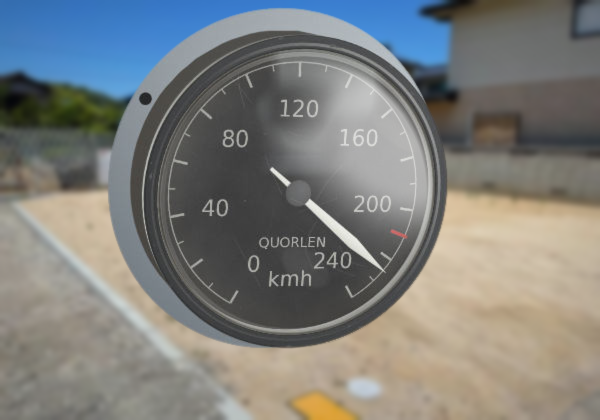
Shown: km/h 225
